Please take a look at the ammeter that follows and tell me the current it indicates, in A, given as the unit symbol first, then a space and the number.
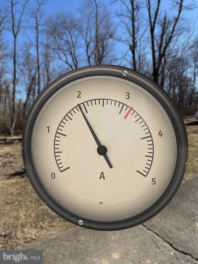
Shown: A 1.9
